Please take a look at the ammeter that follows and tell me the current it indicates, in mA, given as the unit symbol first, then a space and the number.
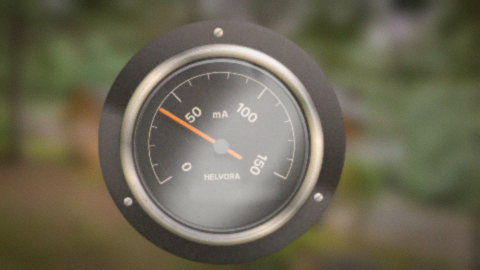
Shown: mA 40
